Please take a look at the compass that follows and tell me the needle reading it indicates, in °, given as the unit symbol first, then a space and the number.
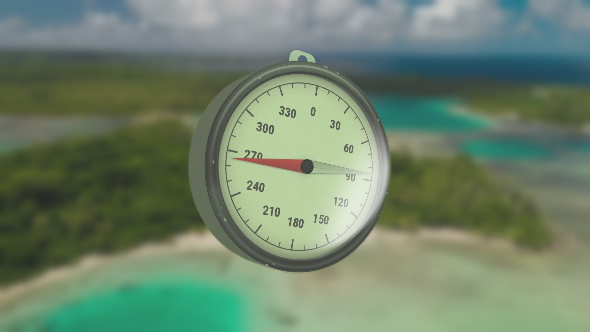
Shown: ° 265
